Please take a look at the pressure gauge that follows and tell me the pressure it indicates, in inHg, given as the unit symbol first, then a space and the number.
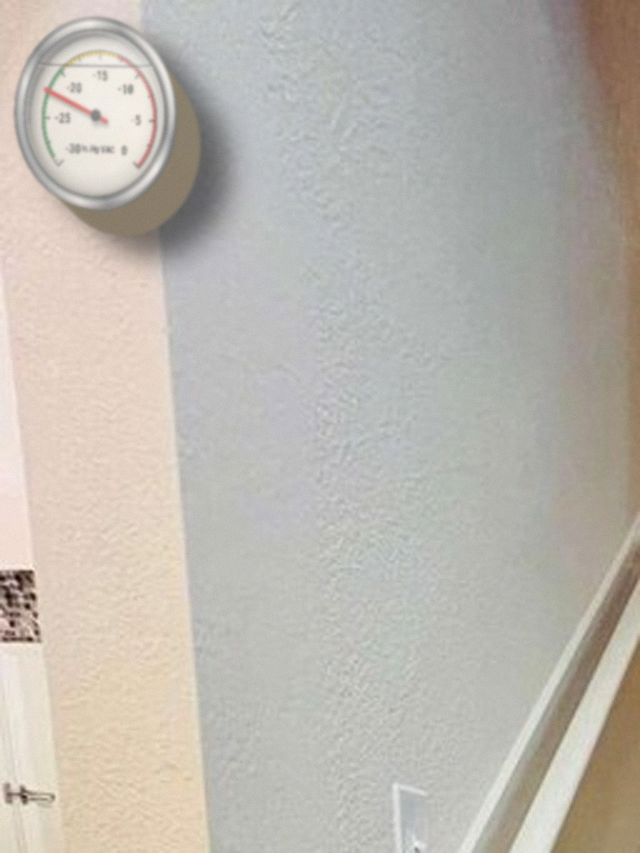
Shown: inHg -22.5
